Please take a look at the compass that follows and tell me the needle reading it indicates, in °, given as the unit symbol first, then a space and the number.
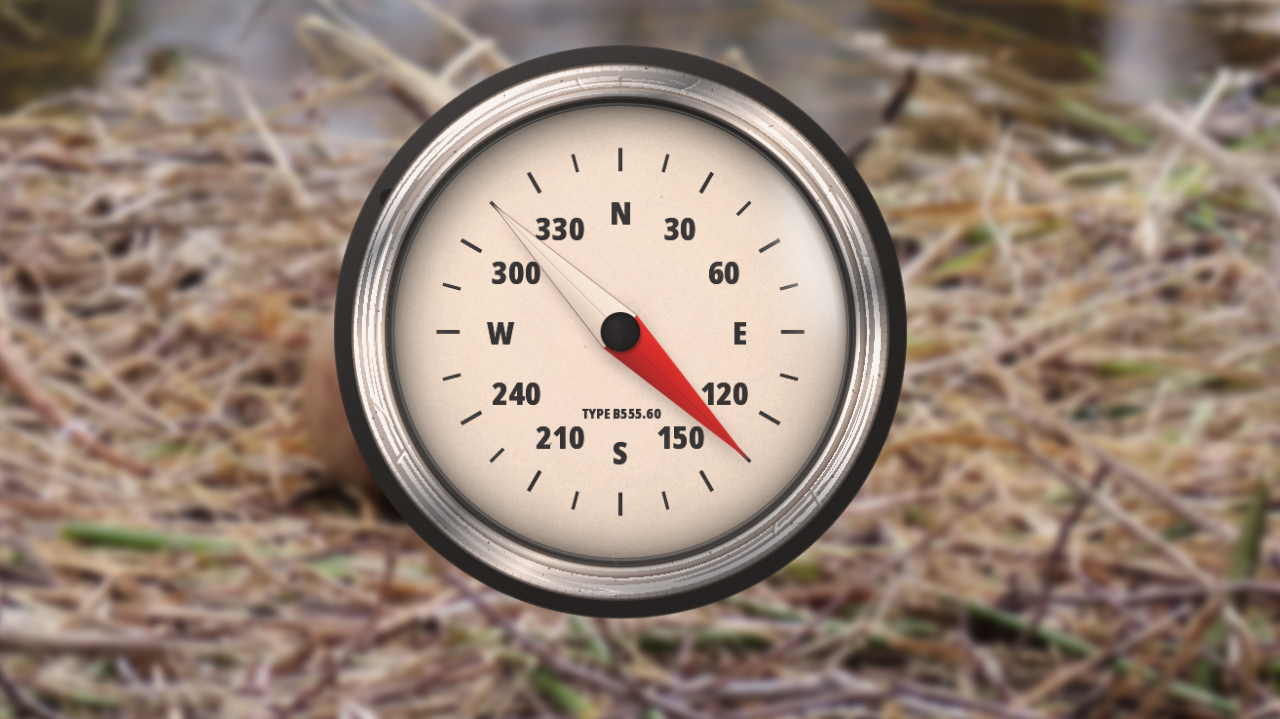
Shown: ° 135
